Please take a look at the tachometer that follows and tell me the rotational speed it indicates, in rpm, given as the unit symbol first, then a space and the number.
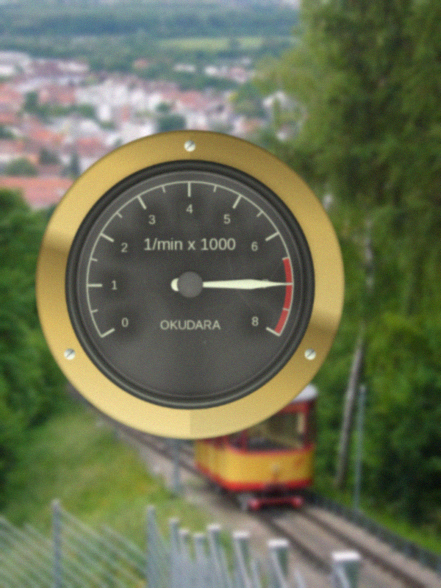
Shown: rpm 7000
